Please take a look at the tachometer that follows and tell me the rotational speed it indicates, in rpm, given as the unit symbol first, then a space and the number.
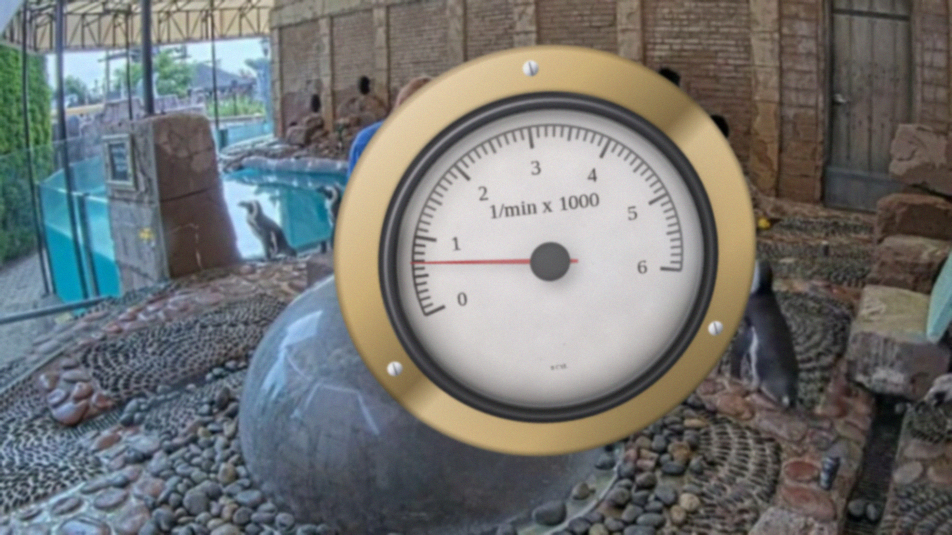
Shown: rpm 700
